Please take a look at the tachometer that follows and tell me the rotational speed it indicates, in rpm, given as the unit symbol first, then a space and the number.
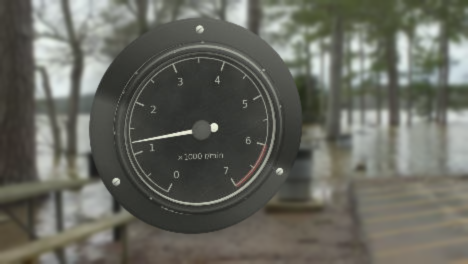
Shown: rpm 1250
